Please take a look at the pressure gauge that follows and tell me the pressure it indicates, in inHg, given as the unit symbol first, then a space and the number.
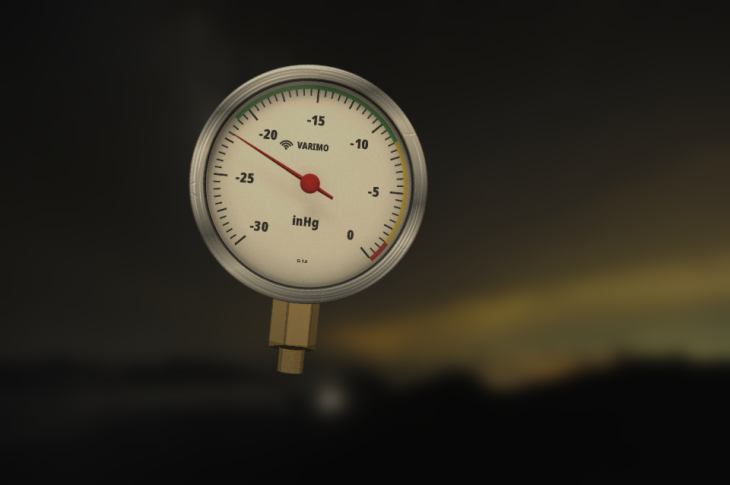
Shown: inHg -22
